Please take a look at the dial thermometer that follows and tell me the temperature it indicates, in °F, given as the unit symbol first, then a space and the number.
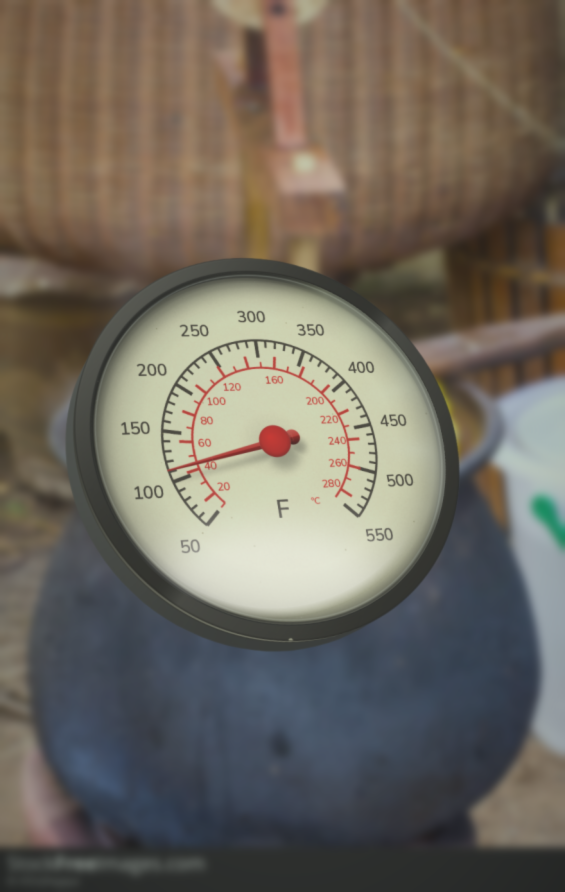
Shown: °F 110
